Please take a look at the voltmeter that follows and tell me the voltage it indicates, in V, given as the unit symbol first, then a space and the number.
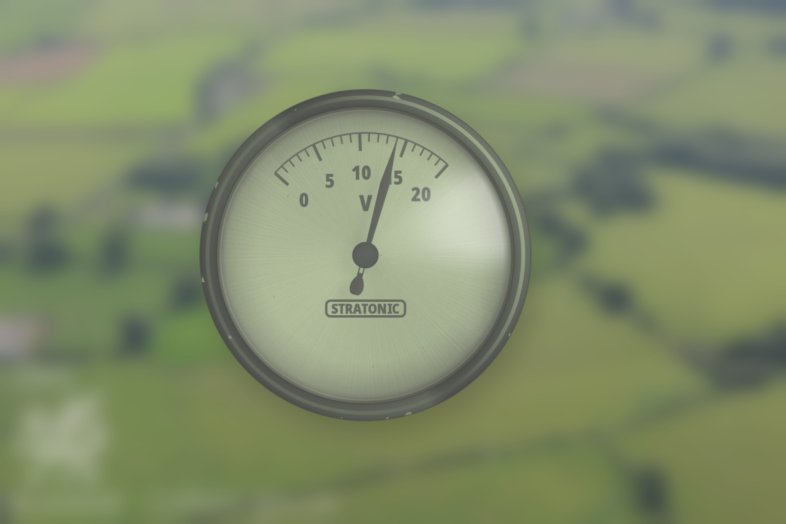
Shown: V 14
